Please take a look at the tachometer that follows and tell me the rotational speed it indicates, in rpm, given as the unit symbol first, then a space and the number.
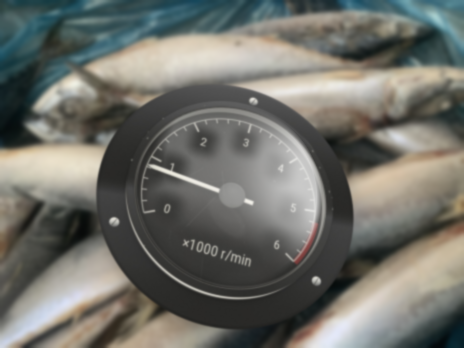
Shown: rpm 800
